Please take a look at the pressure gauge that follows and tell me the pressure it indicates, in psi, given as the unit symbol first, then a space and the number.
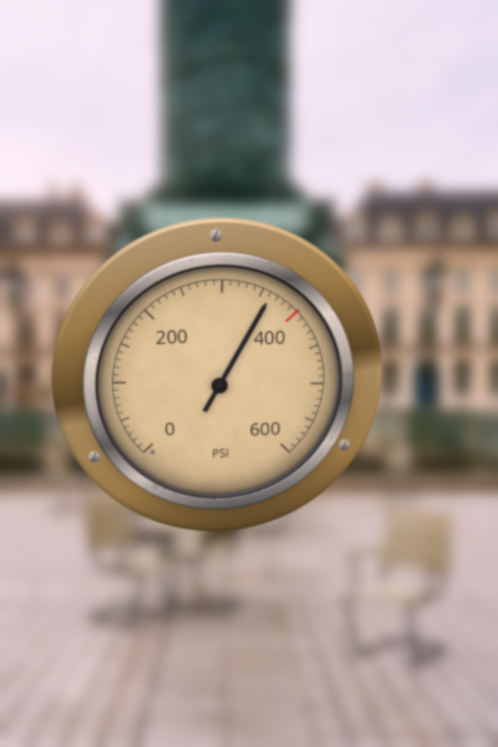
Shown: psi 360
